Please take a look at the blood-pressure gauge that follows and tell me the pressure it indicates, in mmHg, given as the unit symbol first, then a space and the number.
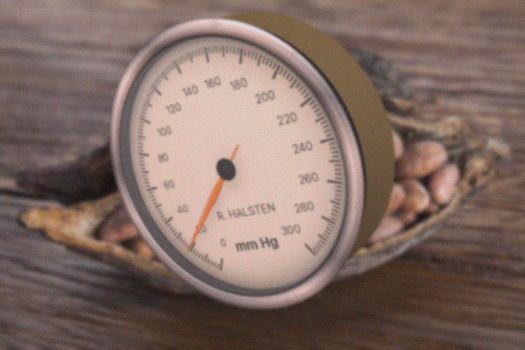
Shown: mmHg 20
